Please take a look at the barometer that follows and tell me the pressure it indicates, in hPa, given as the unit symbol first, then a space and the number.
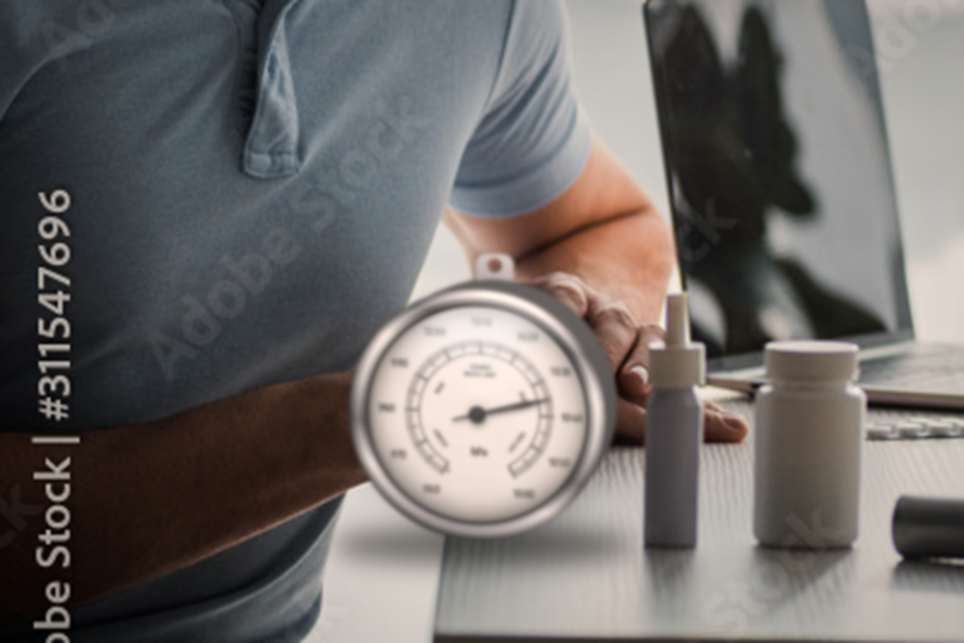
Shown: hPa 1035
